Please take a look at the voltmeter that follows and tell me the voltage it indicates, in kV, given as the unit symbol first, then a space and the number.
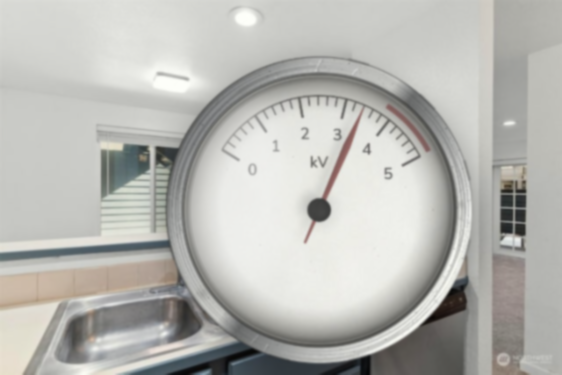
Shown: kV 3.4
